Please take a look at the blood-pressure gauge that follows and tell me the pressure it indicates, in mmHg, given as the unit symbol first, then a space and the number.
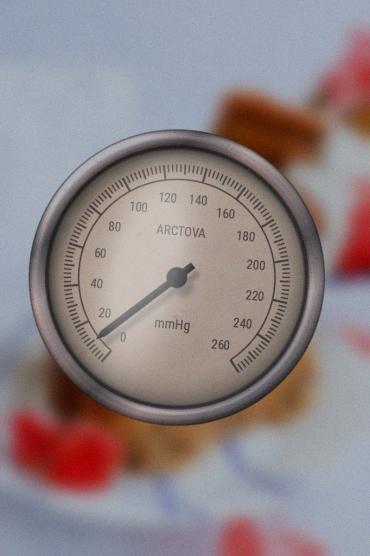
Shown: mmHg 10
